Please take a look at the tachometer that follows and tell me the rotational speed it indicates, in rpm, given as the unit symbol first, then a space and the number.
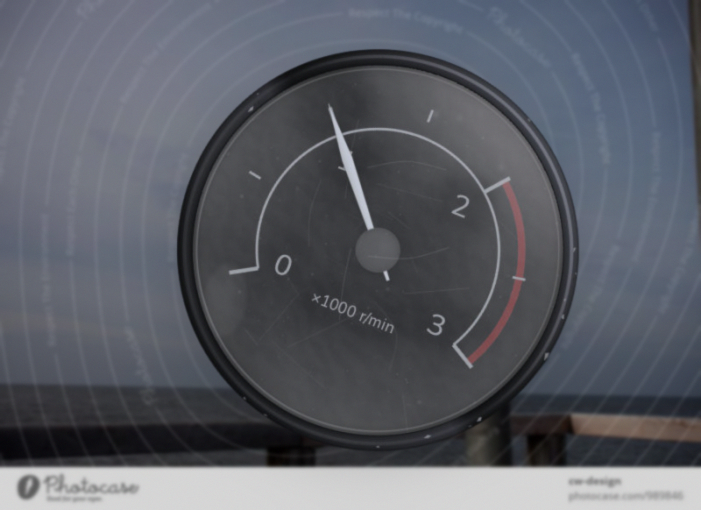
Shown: rpm 1000
